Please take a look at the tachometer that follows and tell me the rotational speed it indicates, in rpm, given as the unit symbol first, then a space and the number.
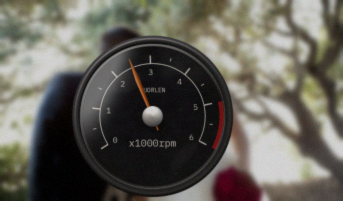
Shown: rpm 2500
